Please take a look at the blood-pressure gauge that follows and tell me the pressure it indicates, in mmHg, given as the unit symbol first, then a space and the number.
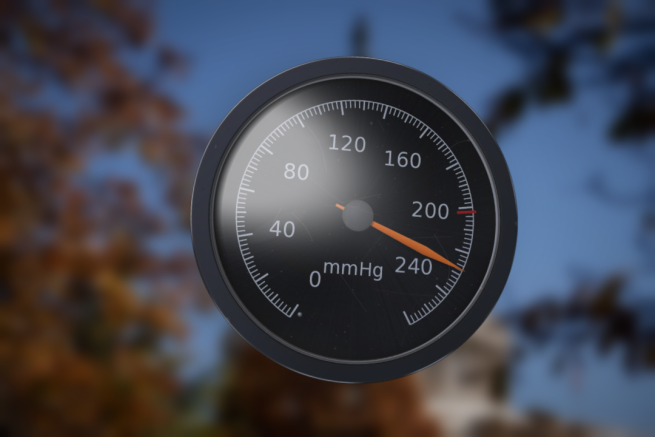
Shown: mmHg 228
